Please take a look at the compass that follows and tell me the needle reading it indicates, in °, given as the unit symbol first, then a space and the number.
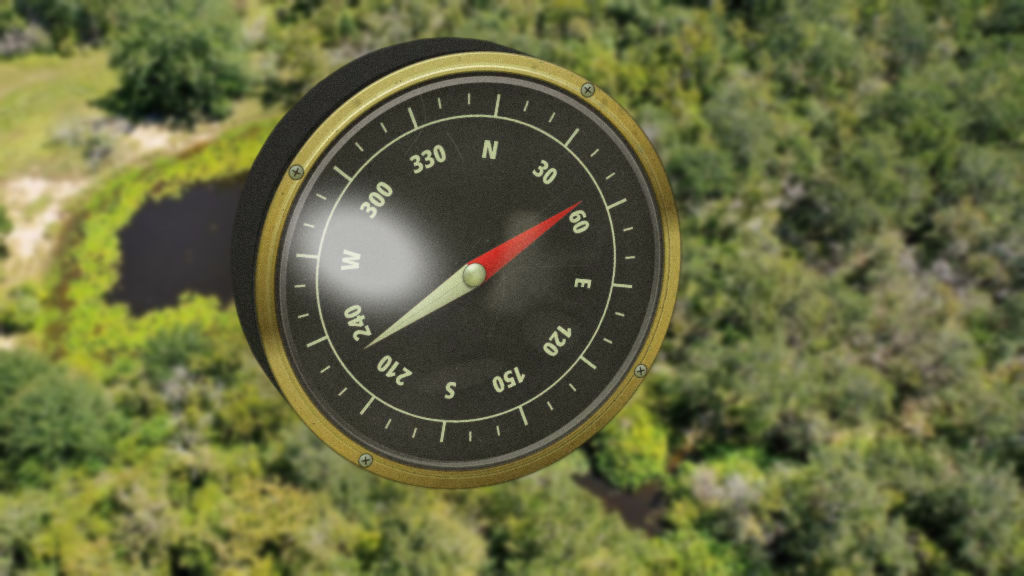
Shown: ° 50
